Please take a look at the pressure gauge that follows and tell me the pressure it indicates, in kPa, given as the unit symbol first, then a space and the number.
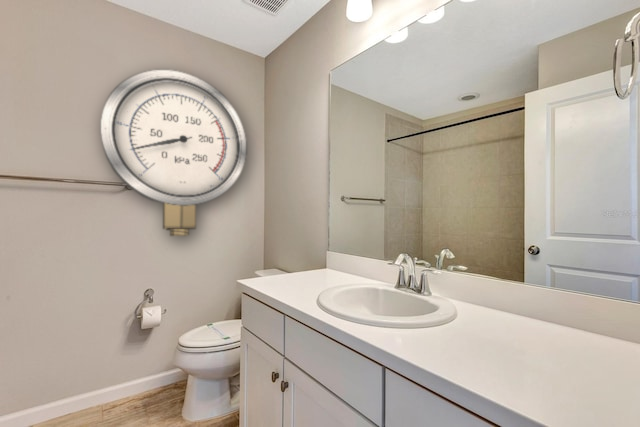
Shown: kPa 25
